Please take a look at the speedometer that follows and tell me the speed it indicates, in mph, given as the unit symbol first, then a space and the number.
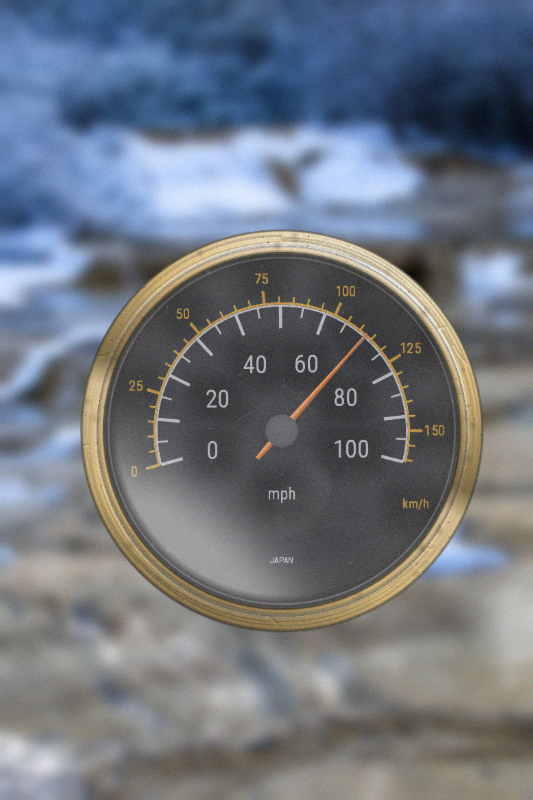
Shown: mph 70
